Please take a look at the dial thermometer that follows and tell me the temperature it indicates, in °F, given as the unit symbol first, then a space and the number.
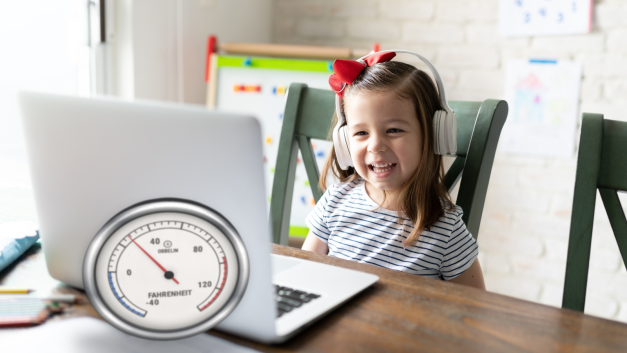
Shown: °F 28
